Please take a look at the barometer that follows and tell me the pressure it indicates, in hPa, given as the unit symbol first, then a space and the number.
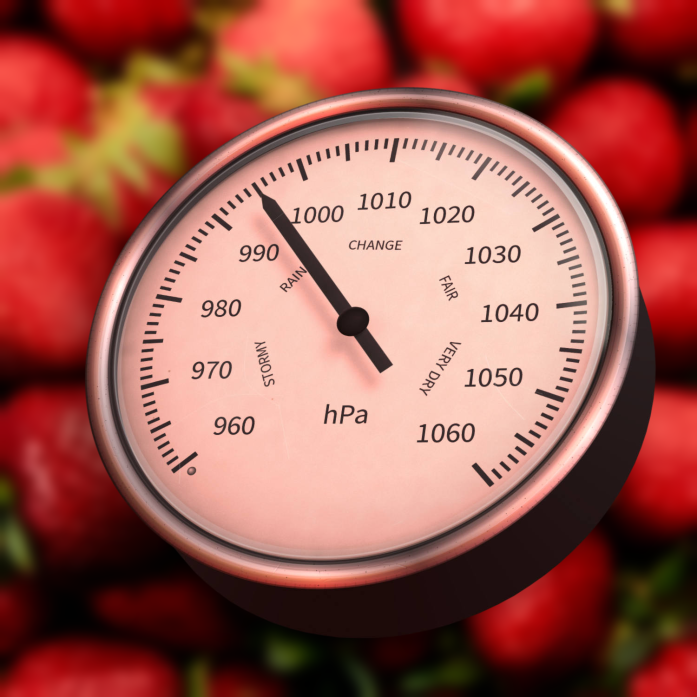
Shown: hPa 995
